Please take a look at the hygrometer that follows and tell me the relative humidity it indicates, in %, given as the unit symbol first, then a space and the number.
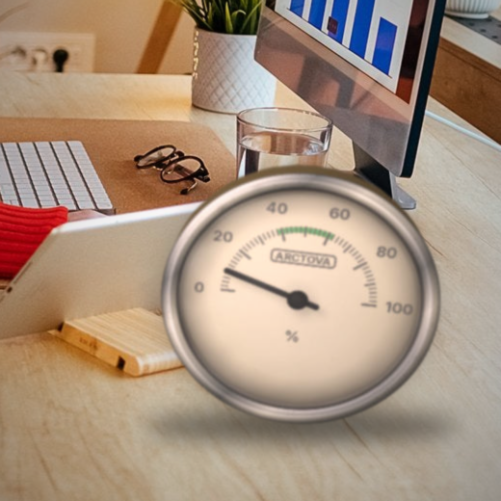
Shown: % 10
